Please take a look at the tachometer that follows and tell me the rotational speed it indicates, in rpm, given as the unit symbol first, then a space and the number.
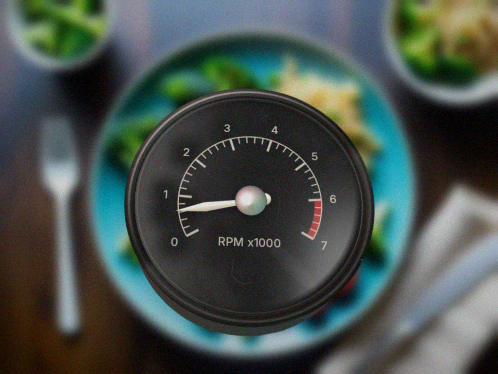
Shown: rpm 600
